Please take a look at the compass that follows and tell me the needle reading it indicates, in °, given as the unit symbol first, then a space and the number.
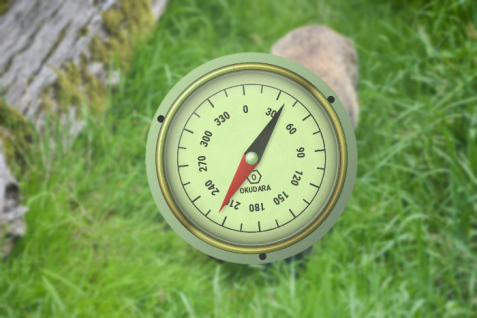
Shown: ° 217.5
